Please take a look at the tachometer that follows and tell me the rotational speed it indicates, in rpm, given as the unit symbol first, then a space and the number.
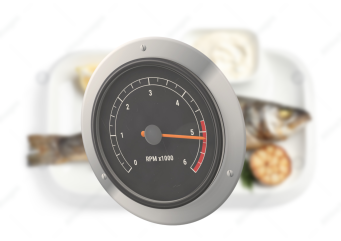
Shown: rpm 5125
